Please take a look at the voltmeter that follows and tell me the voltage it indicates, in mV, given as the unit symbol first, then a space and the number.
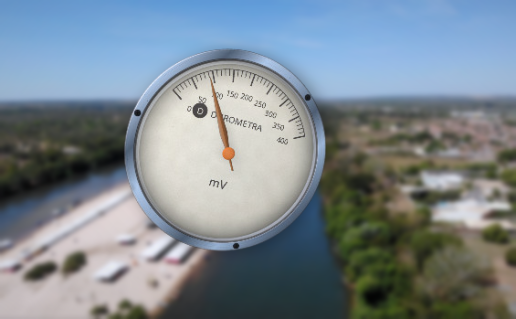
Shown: mV 90
